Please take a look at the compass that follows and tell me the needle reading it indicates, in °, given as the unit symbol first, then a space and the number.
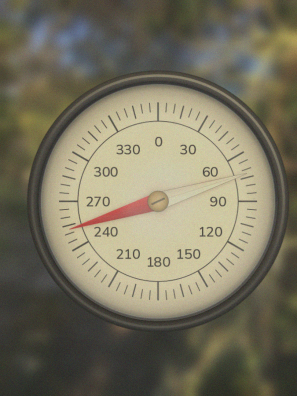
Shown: ° 252.5
